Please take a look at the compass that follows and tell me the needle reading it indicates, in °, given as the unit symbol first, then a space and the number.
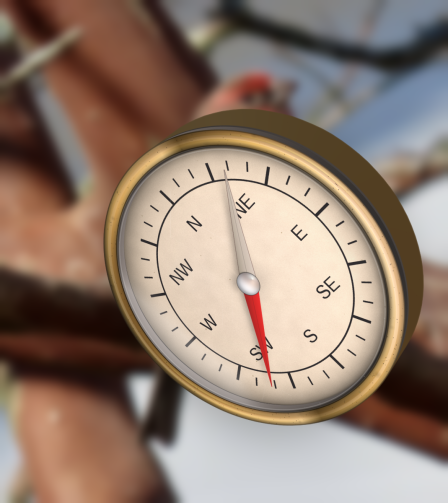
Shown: ° 220
